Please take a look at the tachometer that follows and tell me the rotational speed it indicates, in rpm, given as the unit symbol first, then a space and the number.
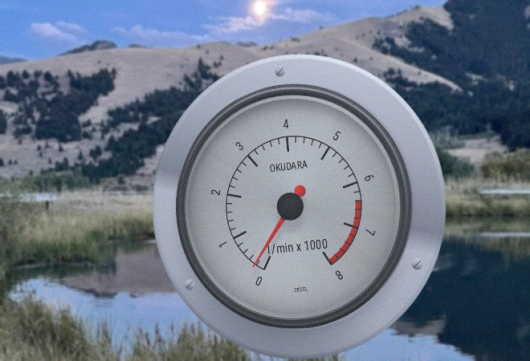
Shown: rpm 200
